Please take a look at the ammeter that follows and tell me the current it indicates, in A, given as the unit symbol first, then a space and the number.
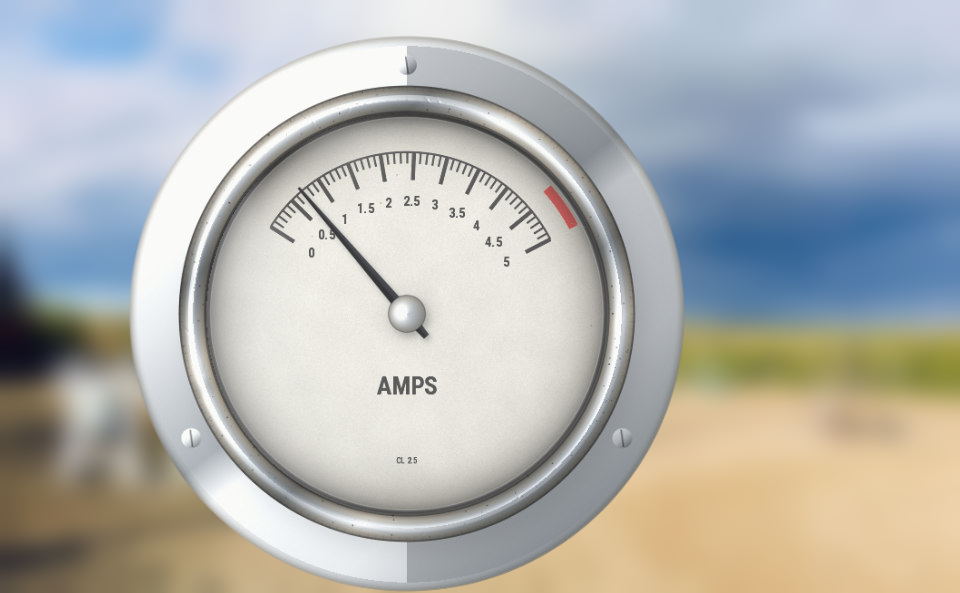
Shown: A 0.7
